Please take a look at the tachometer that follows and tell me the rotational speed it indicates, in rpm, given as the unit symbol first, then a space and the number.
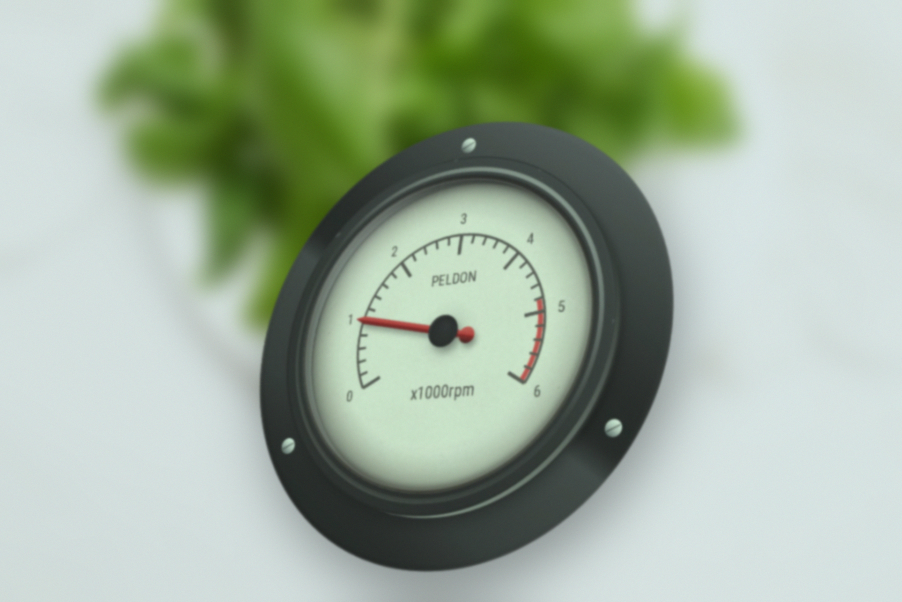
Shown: rpm 1000
